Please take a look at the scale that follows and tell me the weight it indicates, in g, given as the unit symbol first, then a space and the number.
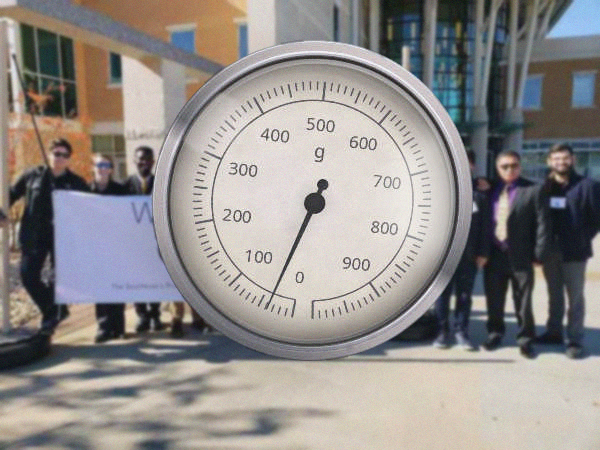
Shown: g 40
